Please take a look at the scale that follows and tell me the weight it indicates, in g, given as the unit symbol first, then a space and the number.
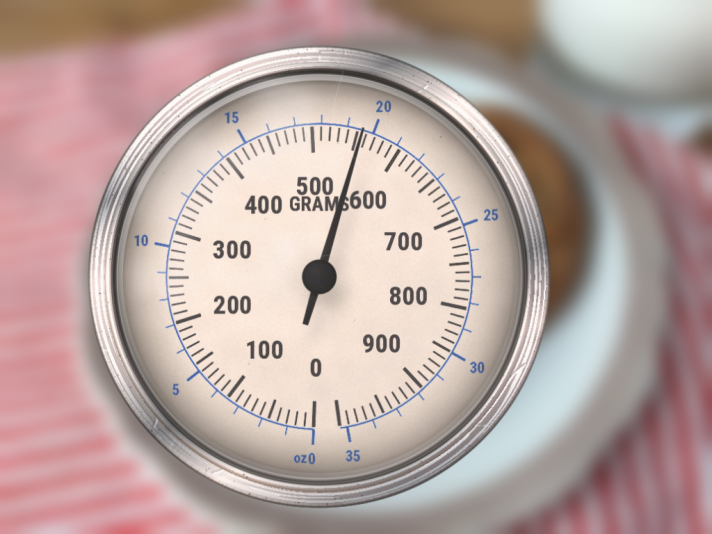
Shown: g 555
